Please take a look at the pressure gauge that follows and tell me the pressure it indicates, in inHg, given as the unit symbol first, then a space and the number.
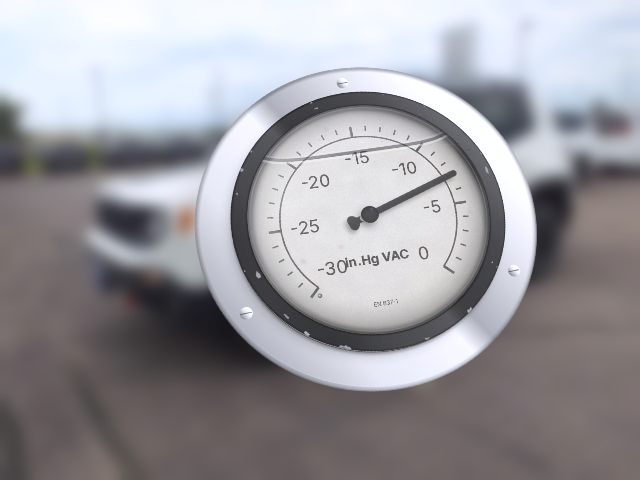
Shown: inHg -7
